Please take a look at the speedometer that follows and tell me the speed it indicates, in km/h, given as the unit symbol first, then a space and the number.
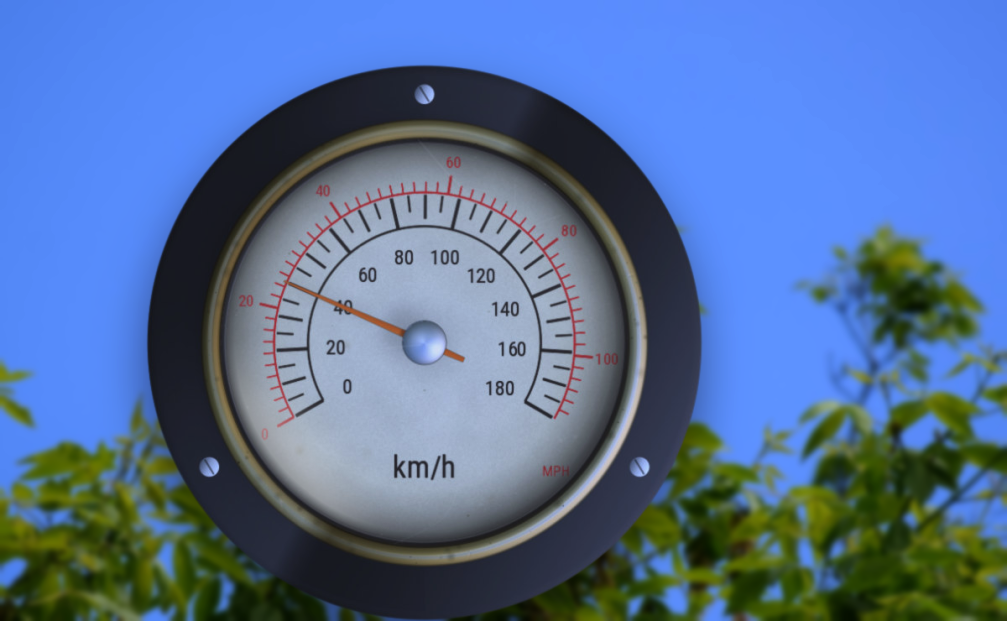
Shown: km/h 40
